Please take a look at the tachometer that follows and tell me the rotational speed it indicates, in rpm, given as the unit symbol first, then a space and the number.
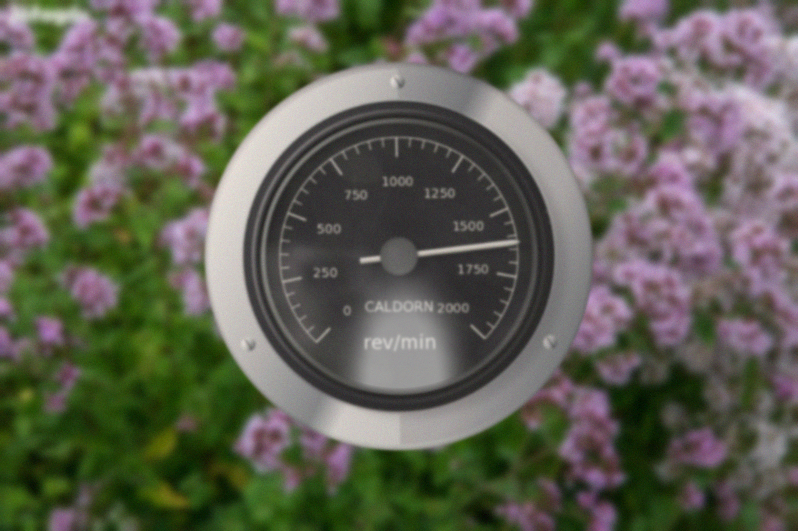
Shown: rpm 1625
